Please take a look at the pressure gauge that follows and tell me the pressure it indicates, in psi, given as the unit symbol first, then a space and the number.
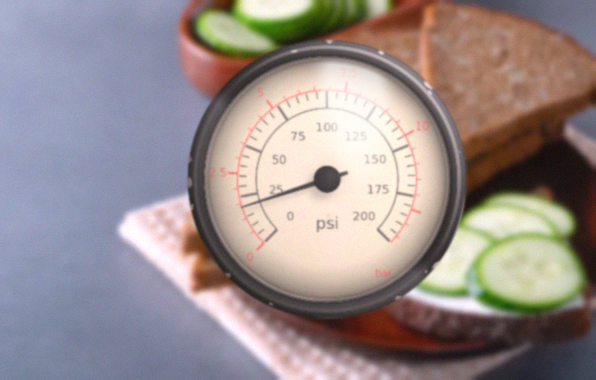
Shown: psi 20
